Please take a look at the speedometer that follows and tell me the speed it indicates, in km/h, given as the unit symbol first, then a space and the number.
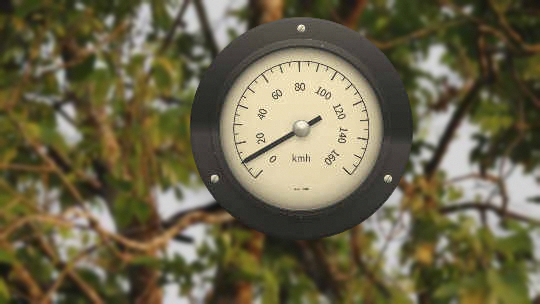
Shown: km/h 10
